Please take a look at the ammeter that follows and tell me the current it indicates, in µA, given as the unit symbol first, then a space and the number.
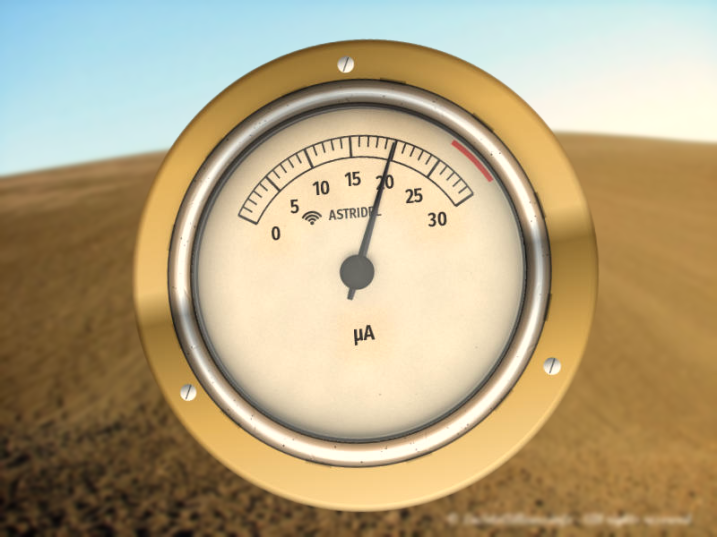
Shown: µA 20
